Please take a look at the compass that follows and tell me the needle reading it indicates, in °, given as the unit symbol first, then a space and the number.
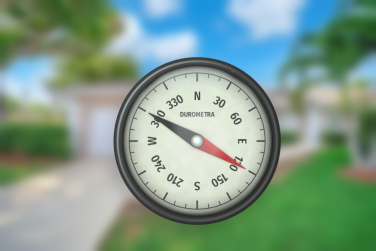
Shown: ° 120
